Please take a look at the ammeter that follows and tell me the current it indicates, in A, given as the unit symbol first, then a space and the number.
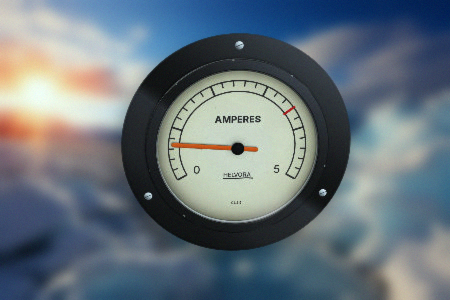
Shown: A 0.7
